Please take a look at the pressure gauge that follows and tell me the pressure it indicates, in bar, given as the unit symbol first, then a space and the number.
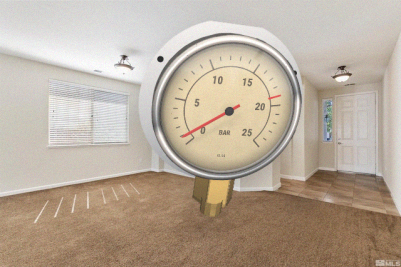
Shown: bar 1
